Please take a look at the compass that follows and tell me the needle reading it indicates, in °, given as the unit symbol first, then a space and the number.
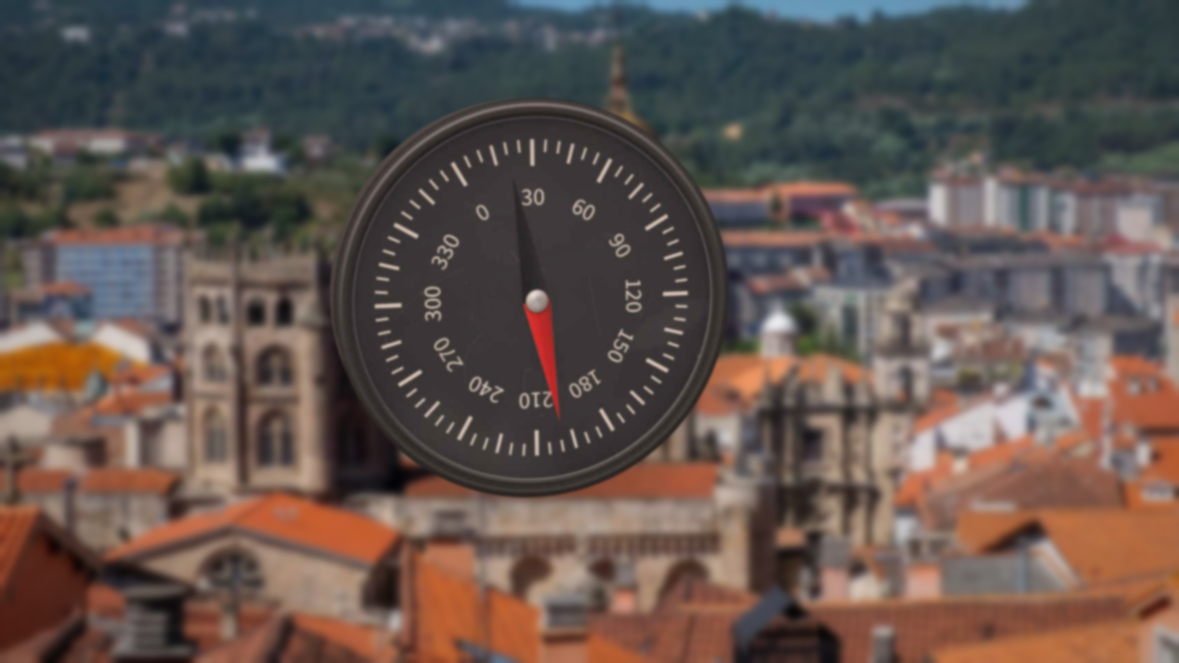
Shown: ° 200
